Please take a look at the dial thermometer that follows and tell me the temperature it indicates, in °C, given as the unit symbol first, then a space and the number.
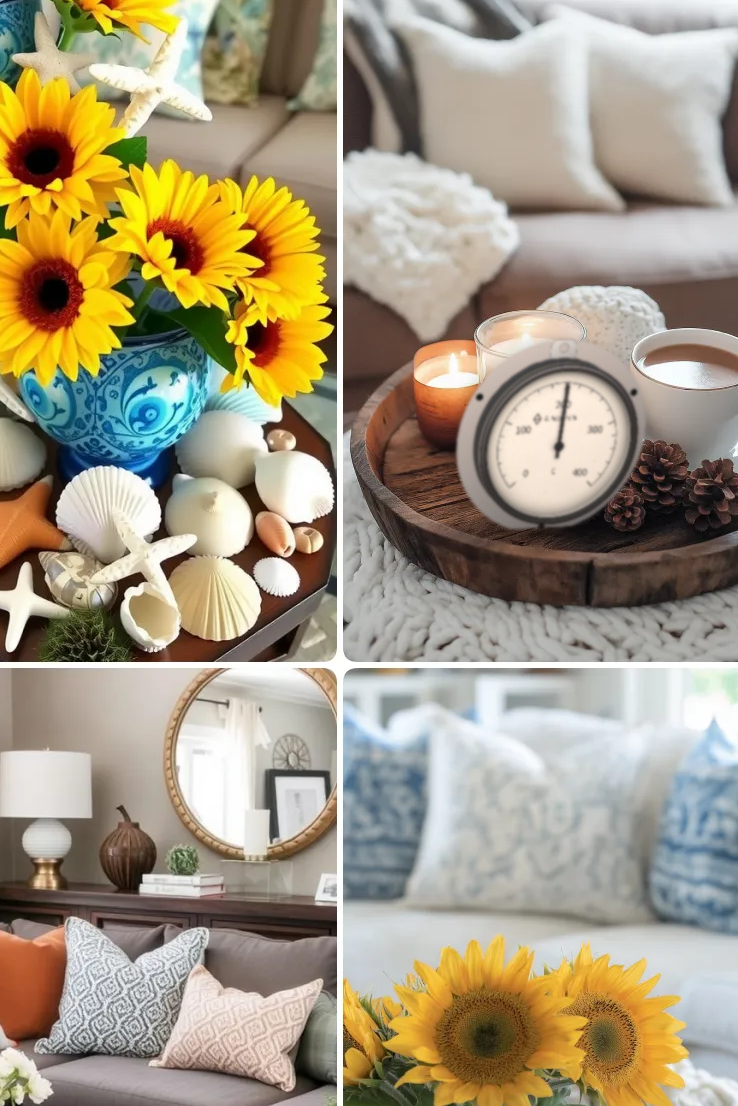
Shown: °C 200
